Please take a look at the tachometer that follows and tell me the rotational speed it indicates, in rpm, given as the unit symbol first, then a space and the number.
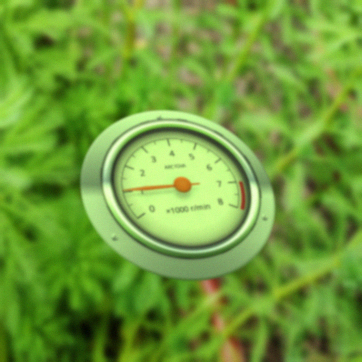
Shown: rpm 1000
